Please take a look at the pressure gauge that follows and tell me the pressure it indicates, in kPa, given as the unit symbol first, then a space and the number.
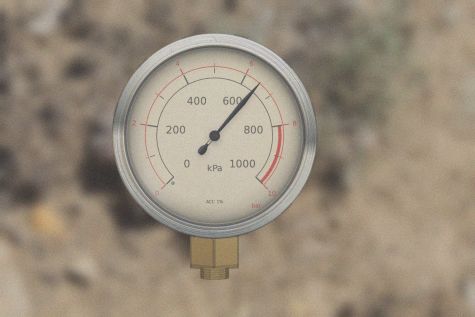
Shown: kPa 650
